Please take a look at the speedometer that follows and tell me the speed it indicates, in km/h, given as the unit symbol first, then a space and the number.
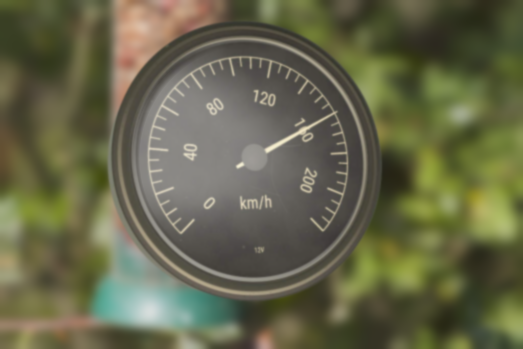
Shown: km/h 160
